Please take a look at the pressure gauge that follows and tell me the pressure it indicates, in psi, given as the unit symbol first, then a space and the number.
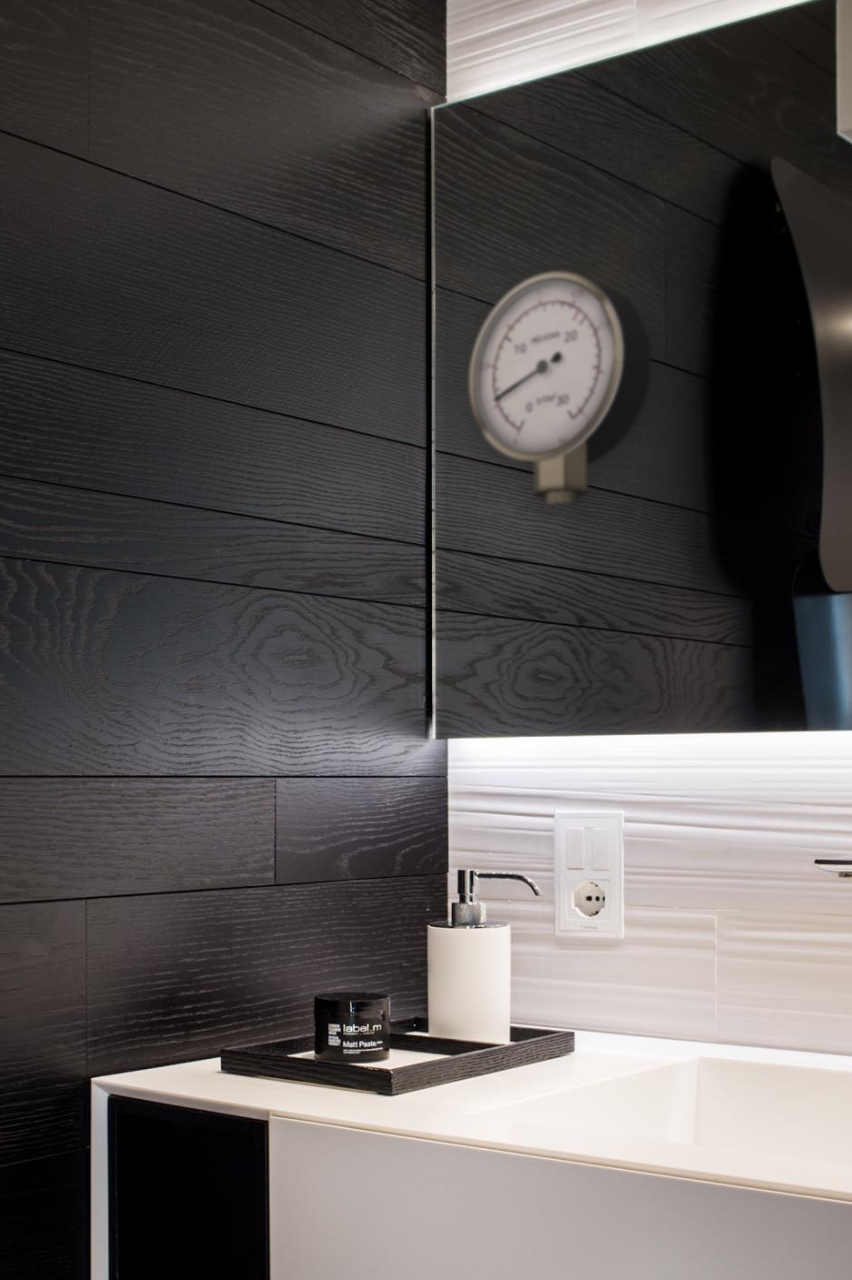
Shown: psi 4
